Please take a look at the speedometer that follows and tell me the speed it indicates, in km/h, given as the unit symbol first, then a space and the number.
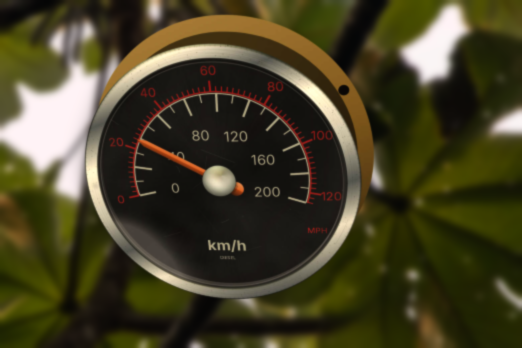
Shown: km/h 40
